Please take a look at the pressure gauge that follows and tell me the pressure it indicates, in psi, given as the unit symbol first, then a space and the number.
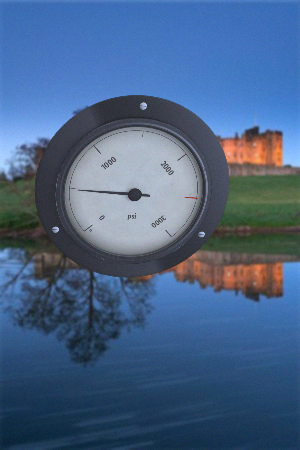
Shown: psi 500
